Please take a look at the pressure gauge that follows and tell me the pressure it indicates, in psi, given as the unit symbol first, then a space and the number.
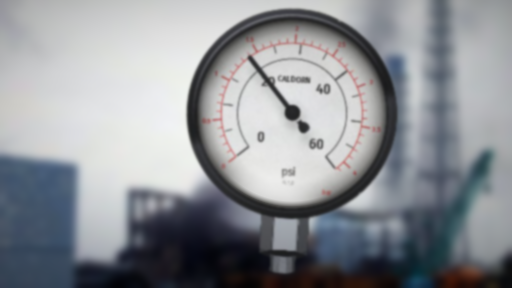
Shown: psi 20
